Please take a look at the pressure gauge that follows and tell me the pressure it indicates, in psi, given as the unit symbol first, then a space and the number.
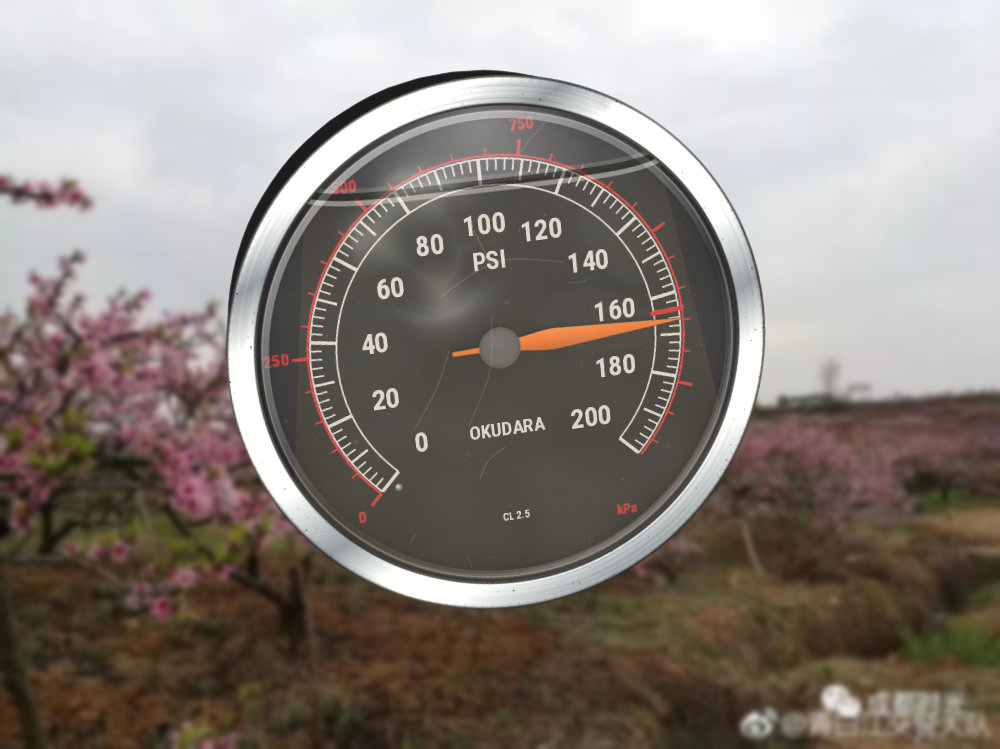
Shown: psi 166
